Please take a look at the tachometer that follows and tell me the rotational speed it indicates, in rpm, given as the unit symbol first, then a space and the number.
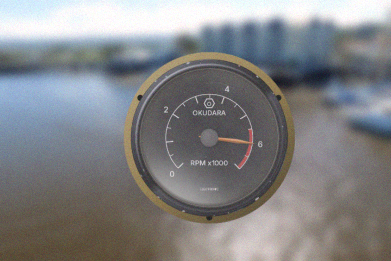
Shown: rpm 6000
